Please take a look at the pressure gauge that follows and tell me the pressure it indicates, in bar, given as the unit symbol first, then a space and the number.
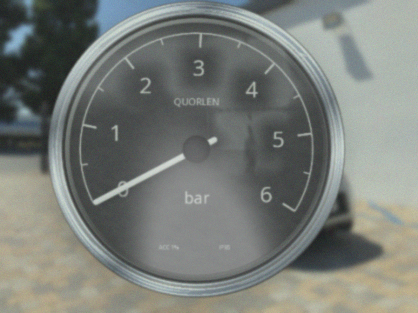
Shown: bar 0
